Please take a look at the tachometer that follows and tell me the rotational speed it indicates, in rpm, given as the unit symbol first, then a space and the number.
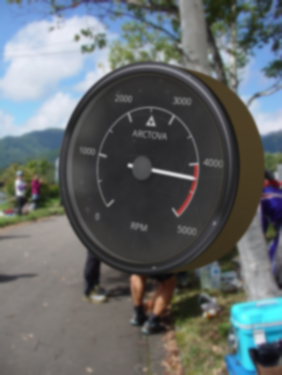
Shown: rpm 4250
